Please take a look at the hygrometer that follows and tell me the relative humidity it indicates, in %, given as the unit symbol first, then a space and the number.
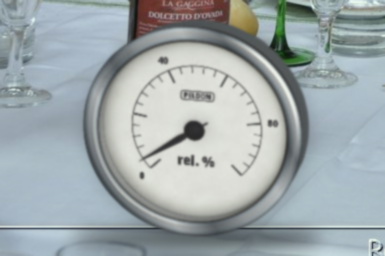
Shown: % 4
